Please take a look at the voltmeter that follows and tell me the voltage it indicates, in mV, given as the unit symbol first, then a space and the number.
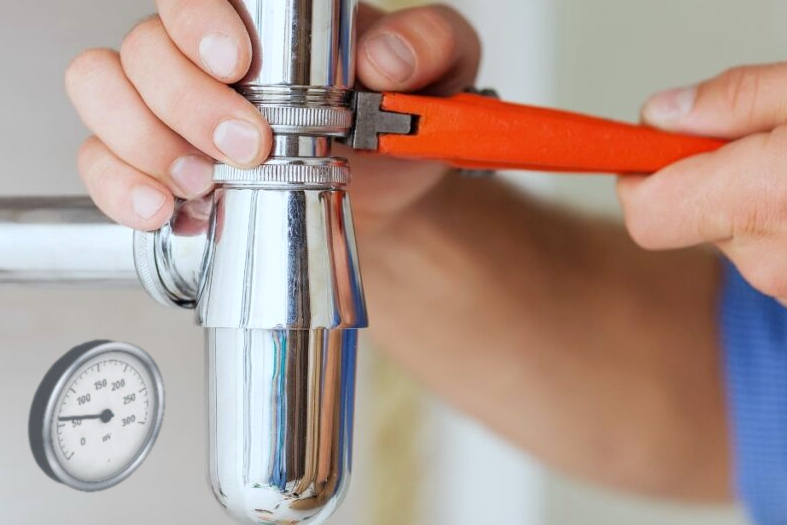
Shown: mV 60
